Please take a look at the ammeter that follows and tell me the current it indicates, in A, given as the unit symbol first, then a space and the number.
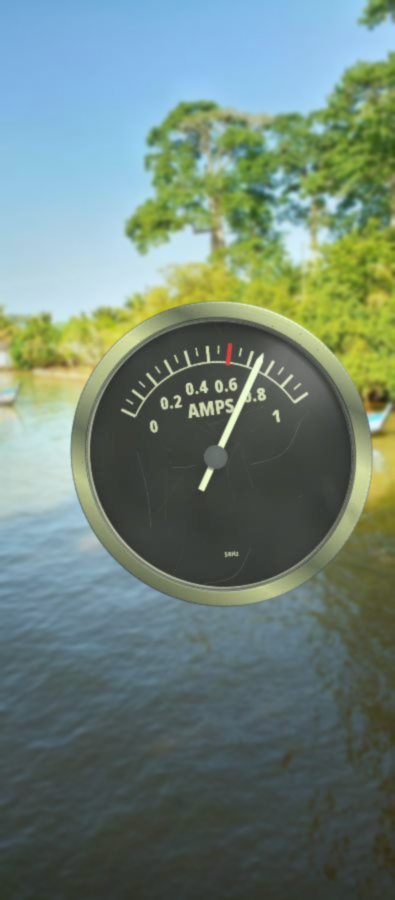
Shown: A 0.75
